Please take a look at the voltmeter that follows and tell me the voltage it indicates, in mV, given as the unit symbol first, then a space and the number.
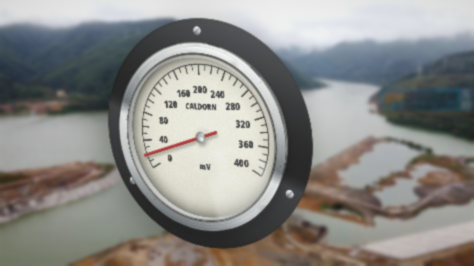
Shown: mV 20
